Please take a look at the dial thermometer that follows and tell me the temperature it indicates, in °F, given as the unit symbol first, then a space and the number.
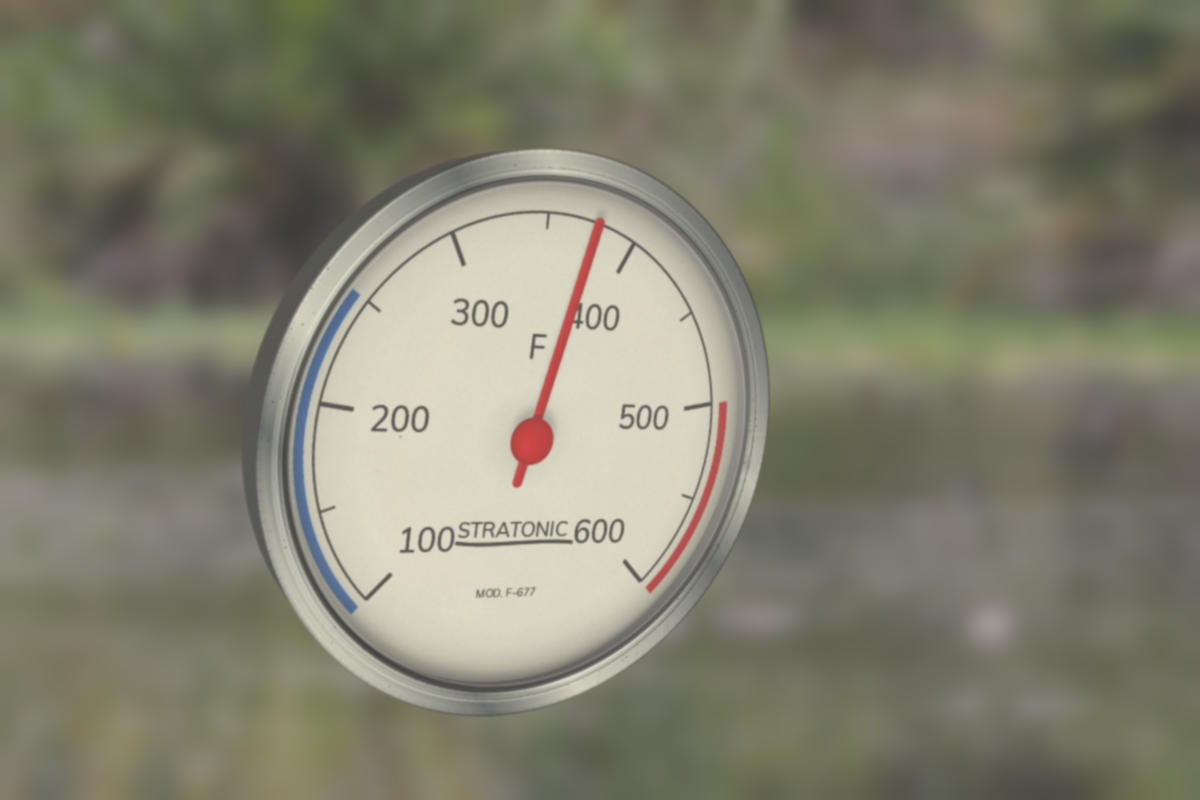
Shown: °F 375
